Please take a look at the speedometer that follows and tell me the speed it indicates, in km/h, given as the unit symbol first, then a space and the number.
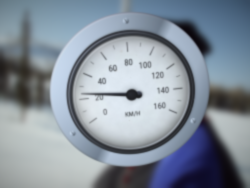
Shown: km/h 25
